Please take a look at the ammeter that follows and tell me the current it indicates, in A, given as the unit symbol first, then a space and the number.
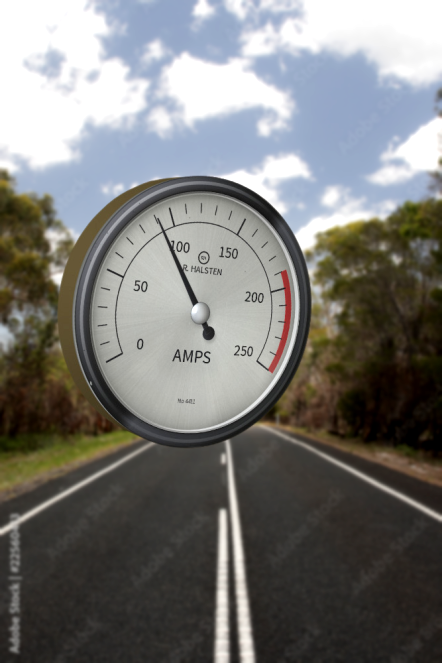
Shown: A 90
